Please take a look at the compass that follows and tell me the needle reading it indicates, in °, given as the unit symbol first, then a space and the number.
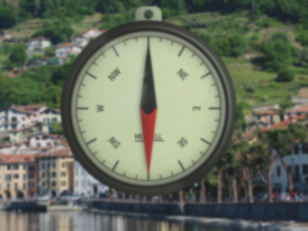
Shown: ° 180
